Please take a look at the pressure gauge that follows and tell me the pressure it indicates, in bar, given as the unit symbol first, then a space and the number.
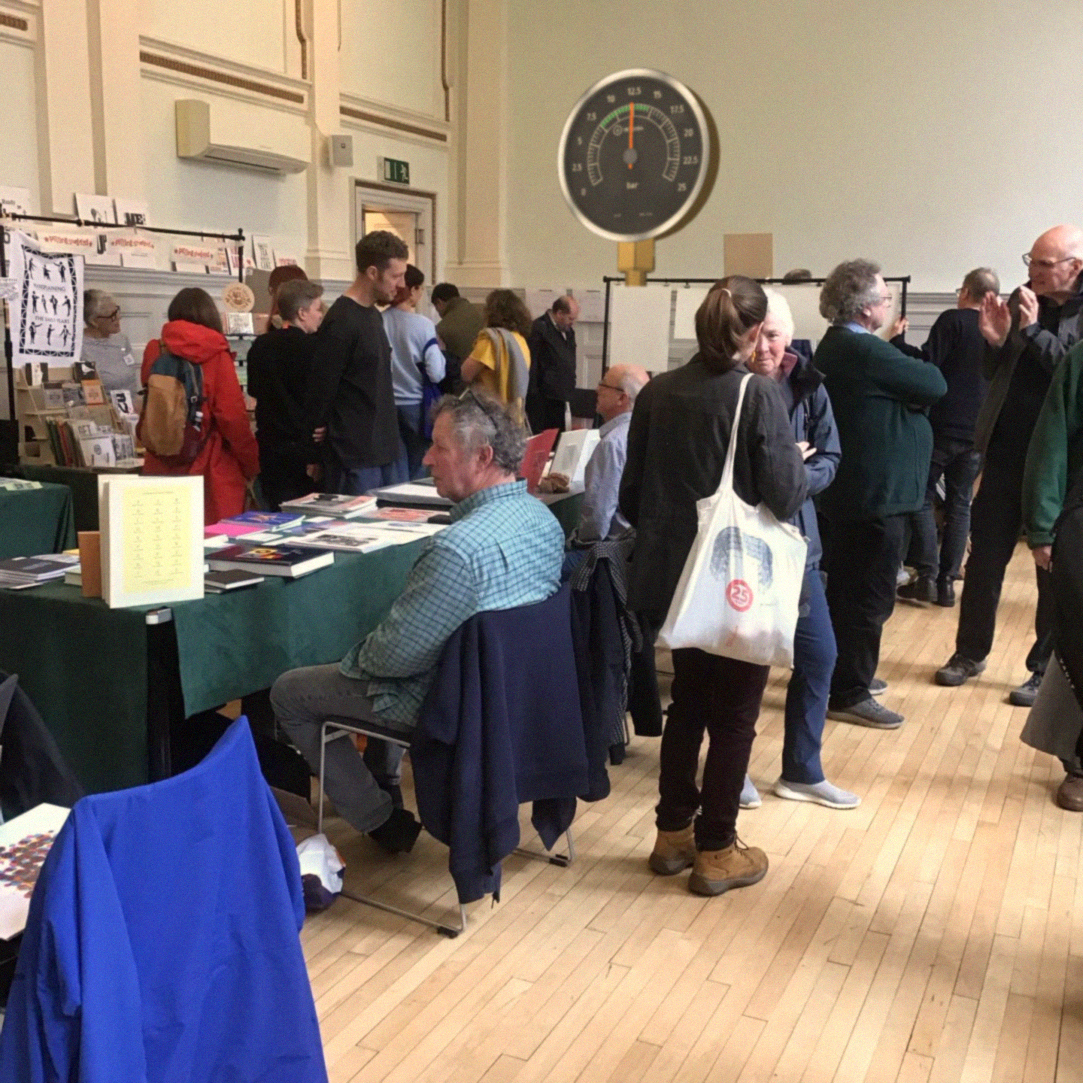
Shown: bar 12.5
